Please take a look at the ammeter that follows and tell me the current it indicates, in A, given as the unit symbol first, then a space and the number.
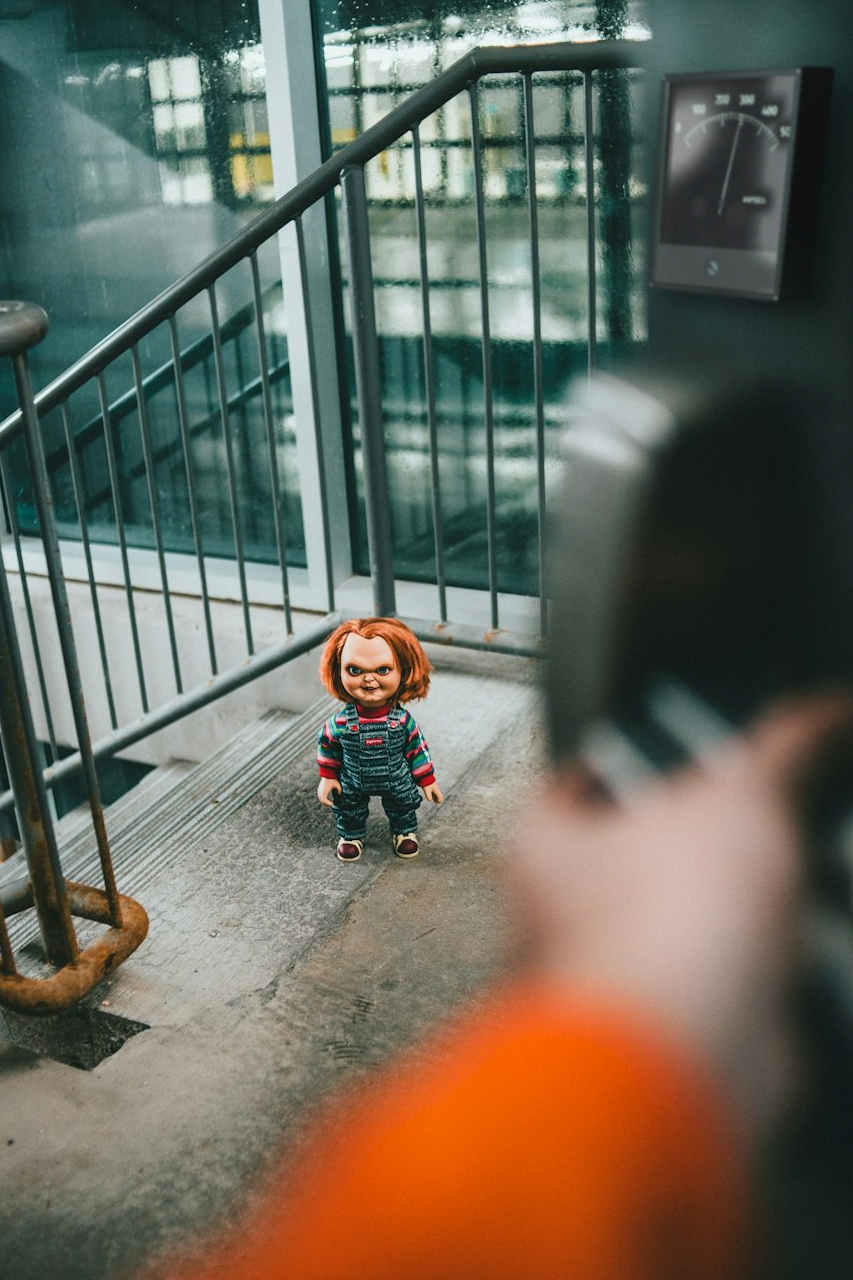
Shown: A 300
